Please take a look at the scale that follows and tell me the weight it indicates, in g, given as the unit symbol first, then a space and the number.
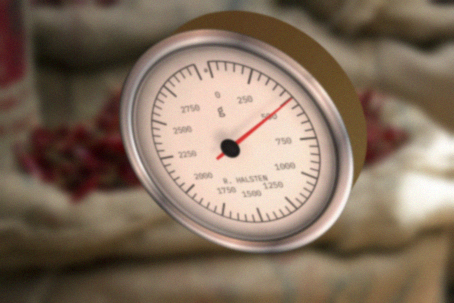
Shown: g 500
